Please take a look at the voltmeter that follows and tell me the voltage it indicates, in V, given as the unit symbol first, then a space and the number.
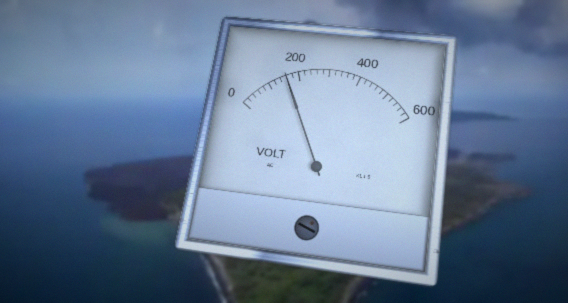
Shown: V 160
